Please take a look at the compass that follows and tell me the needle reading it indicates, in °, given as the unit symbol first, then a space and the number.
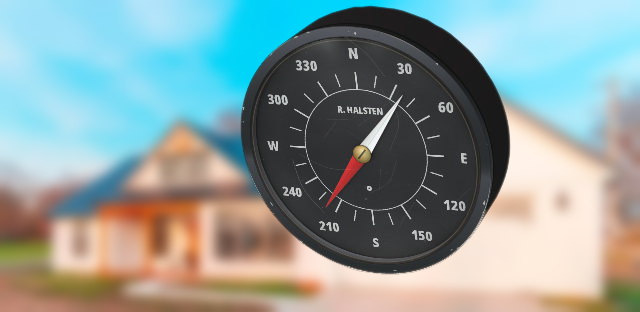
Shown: ° 217.5
